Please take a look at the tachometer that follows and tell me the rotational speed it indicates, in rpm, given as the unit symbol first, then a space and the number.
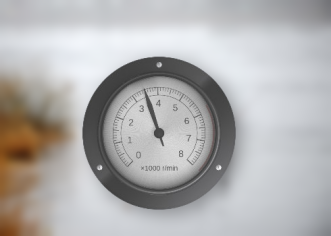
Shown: rpm 3500
